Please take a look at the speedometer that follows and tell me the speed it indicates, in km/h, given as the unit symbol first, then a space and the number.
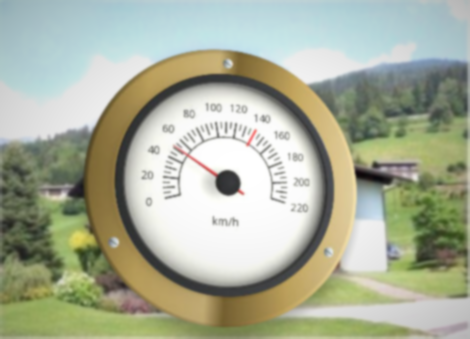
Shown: km/h 50
